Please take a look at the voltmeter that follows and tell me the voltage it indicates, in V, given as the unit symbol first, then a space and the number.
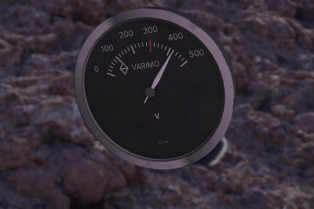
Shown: V 420
